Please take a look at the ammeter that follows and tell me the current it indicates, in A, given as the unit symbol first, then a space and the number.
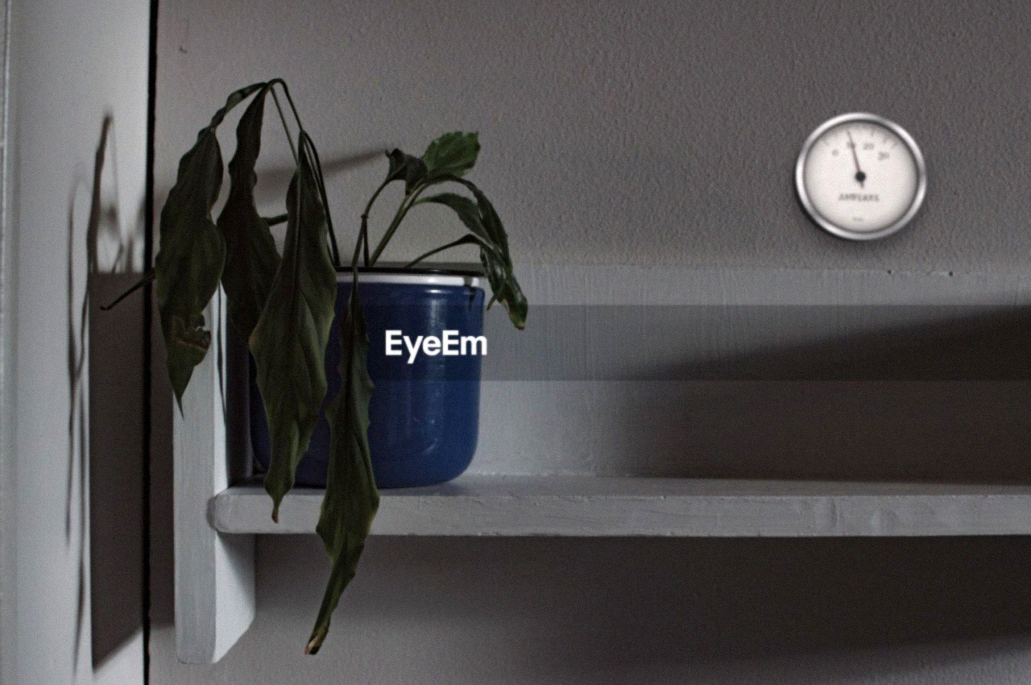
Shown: A 10
